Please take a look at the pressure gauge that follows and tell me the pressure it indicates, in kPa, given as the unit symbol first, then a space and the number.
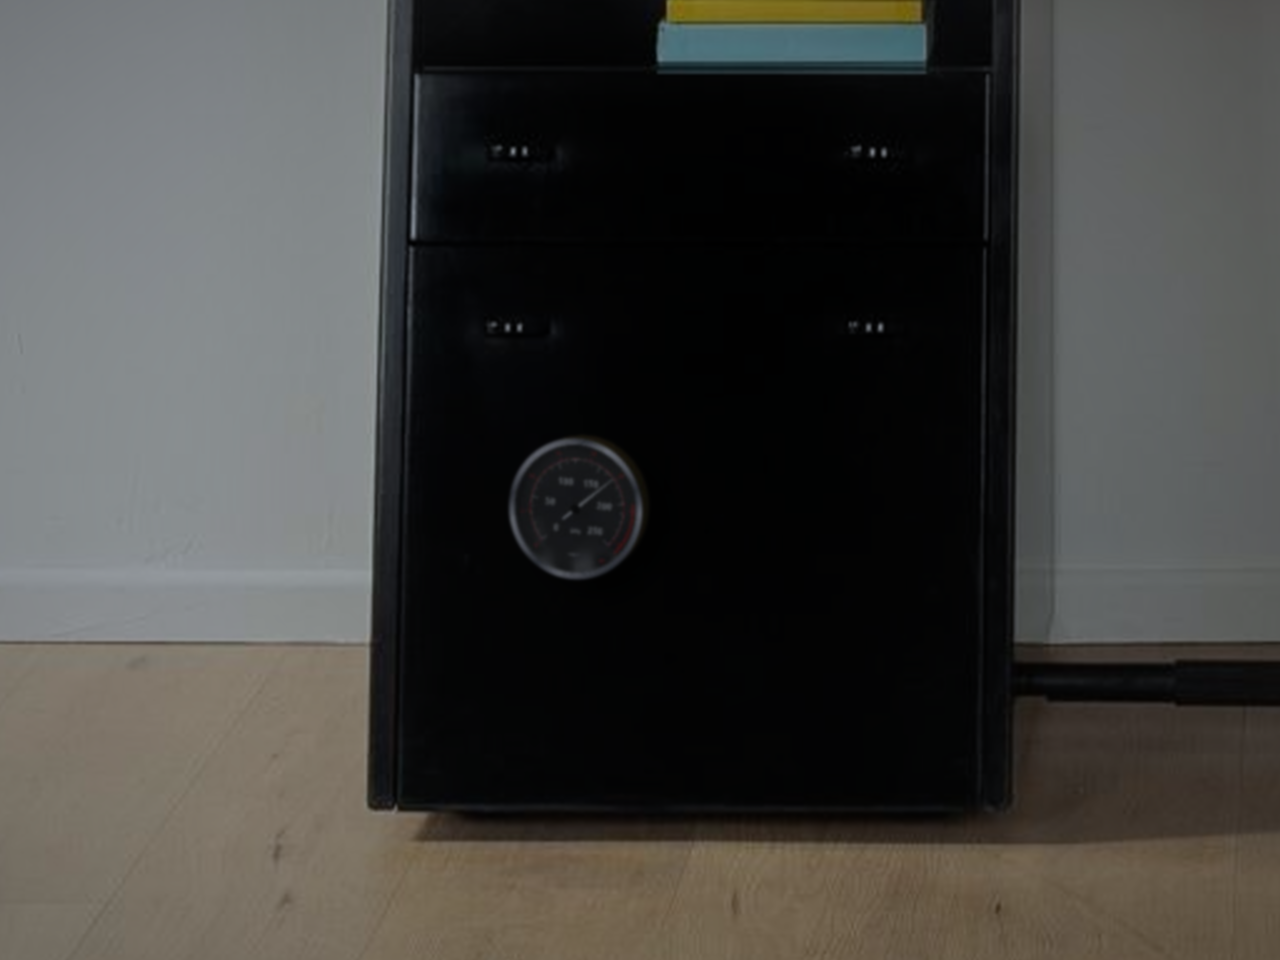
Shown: kPa 170
